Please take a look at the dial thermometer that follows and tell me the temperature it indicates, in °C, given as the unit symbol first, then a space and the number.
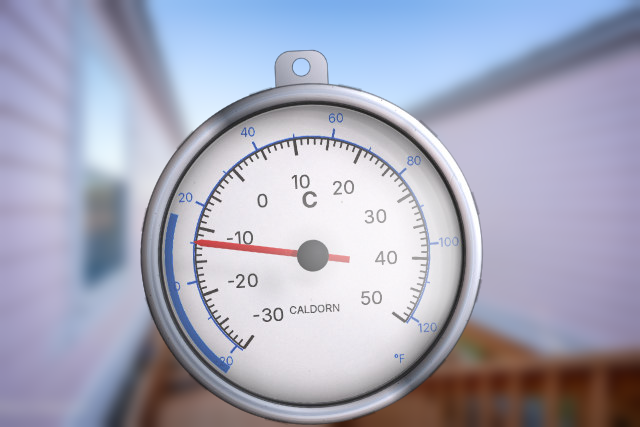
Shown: °C -12
